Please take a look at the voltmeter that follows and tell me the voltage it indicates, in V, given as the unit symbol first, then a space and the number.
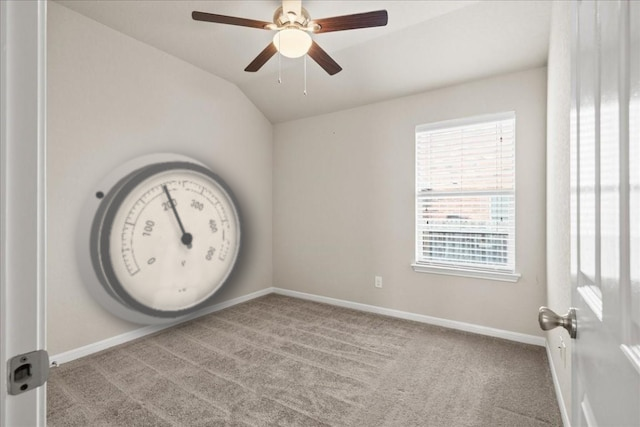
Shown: V 200
